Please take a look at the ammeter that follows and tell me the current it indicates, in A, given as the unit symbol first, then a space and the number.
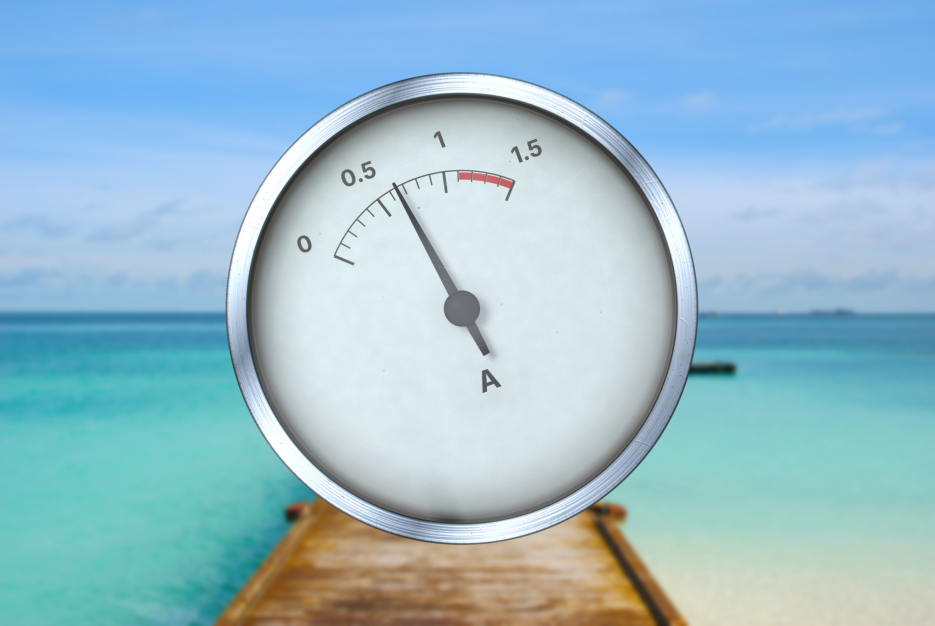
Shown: A 0.65
